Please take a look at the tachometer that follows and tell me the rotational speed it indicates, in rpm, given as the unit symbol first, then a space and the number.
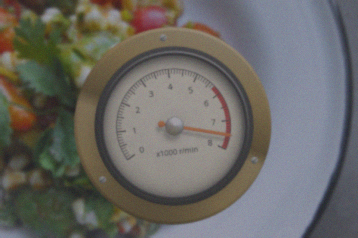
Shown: rpm 7500
